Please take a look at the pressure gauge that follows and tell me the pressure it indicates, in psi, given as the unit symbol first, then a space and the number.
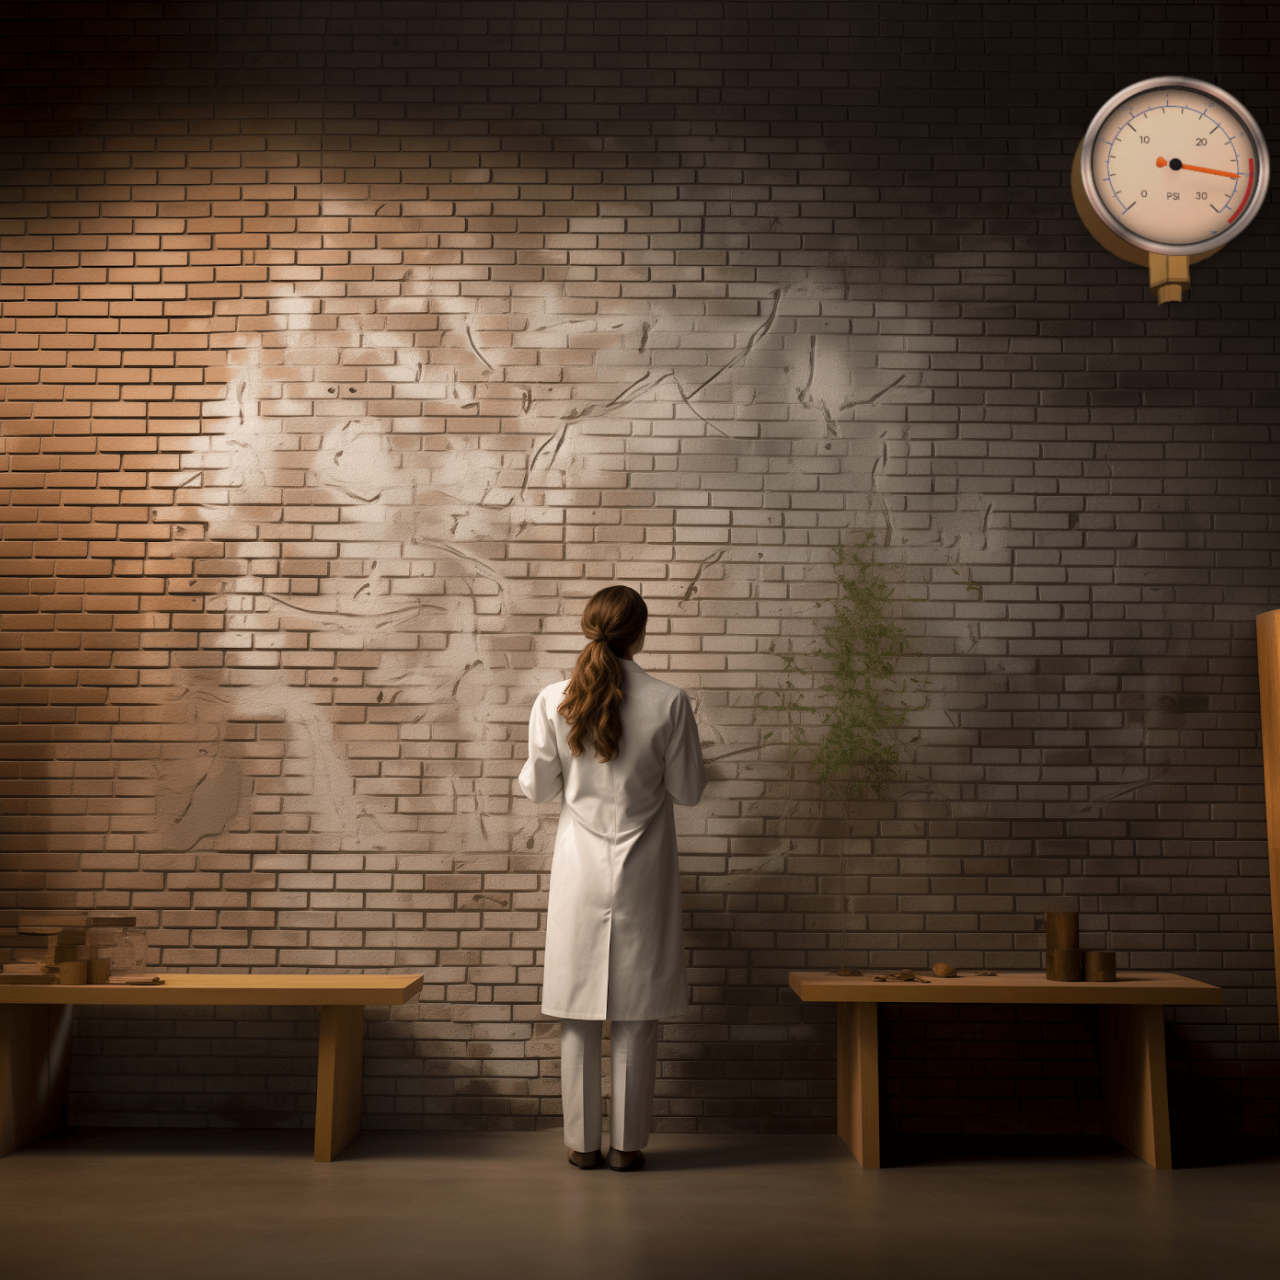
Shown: psi 26
